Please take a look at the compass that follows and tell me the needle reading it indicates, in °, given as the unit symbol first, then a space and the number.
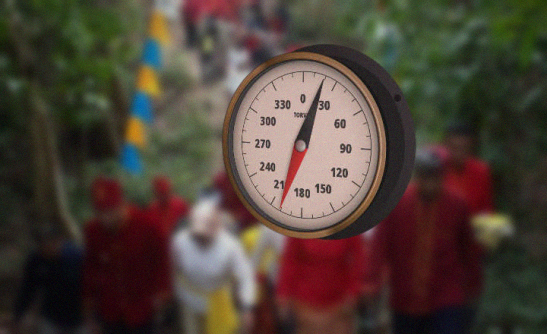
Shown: ° 200
